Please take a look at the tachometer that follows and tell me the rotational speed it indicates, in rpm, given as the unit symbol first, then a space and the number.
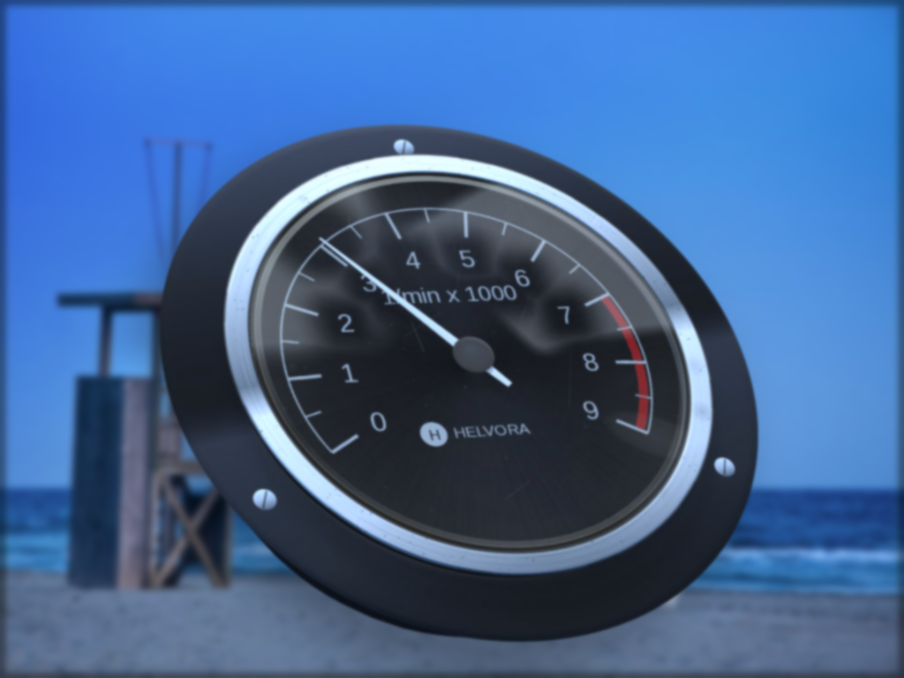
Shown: rpm 3000
